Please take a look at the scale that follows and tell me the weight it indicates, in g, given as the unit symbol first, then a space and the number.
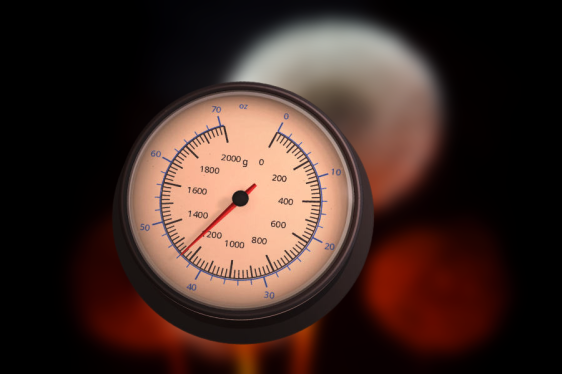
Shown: g 1240
